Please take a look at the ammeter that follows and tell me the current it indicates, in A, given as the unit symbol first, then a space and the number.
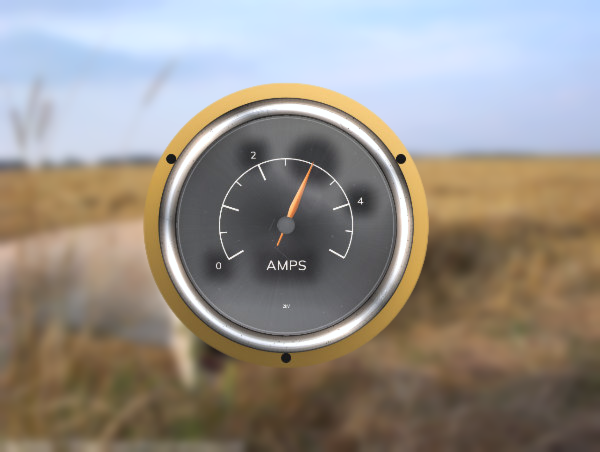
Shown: A 3
